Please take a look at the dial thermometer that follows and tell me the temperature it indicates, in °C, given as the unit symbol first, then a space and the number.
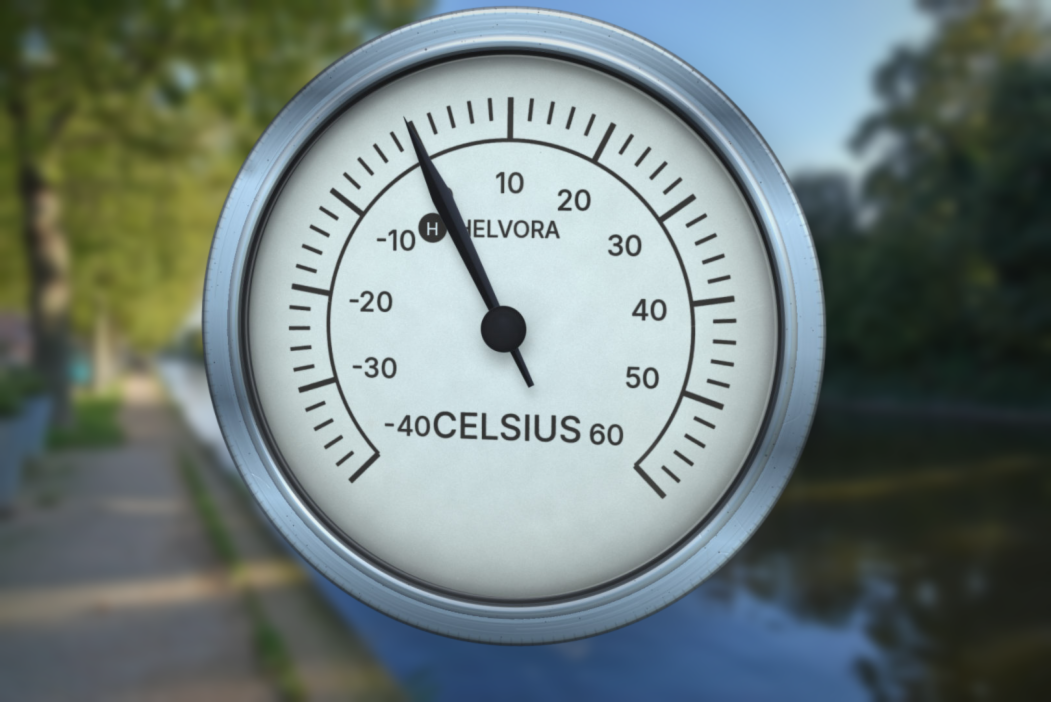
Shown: °C 0
